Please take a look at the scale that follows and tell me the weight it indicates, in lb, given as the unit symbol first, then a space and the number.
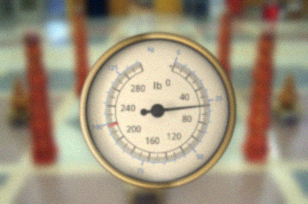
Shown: lb 60
